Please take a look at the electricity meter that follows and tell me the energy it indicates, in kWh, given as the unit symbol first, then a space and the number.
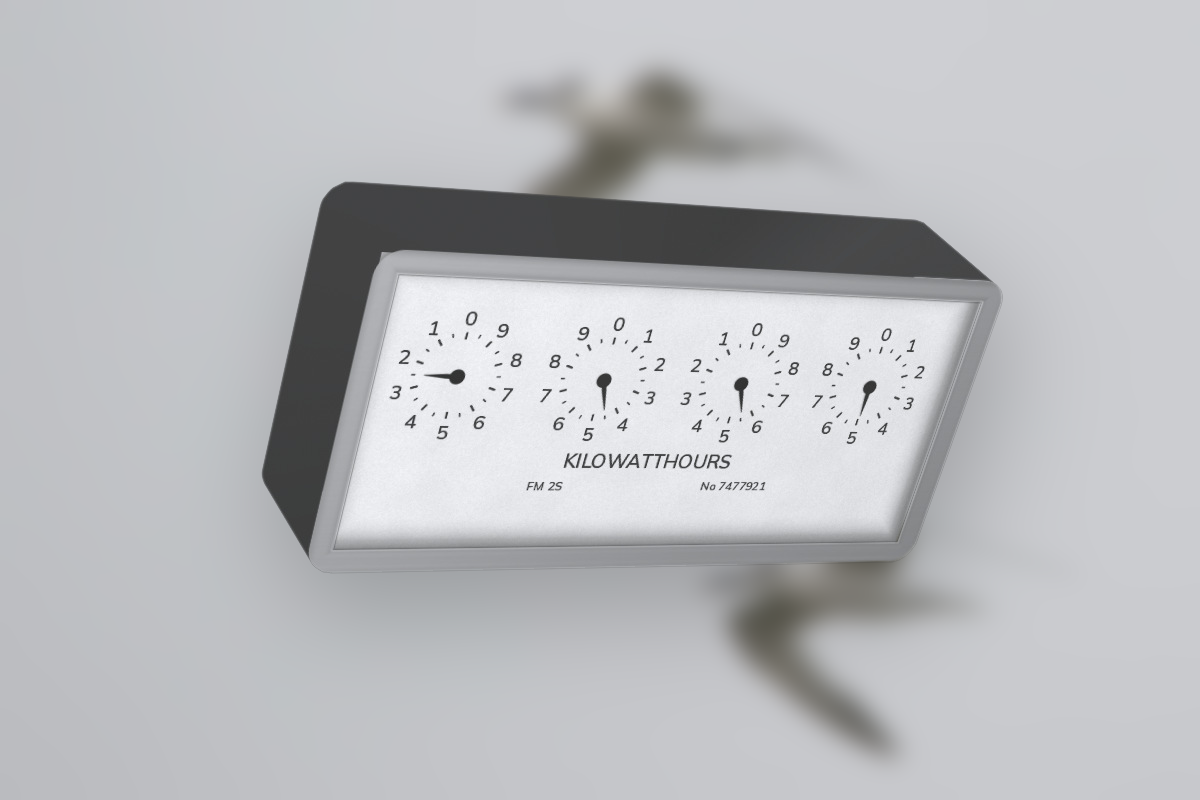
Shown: kWh 2455
